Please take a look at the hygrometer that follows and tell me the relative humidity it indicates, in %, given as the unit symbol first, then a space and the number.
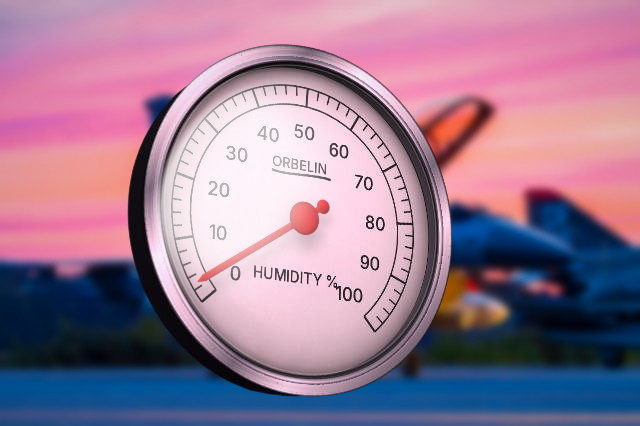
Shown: % 3
